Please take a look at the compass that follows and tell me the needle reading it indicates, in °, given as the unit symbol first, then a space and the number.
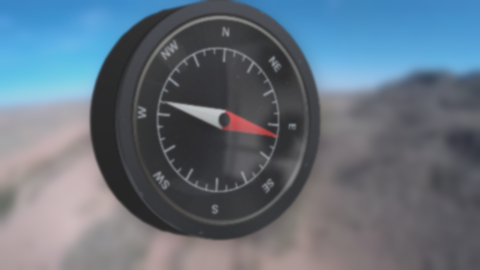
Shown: ° 100
